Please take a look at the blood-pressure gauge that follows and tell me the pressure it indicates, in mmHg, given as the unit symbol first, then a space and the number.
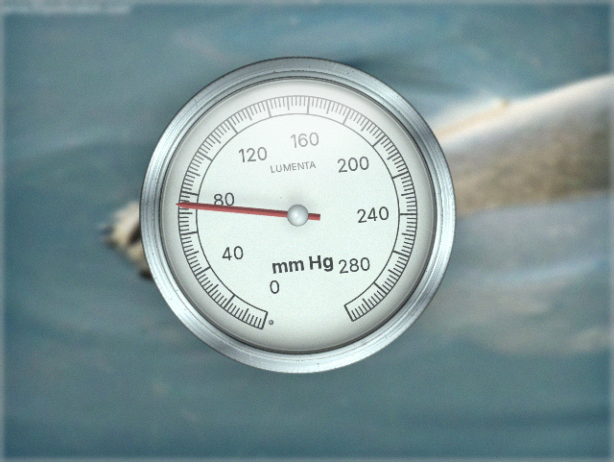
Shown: mmHg 74
